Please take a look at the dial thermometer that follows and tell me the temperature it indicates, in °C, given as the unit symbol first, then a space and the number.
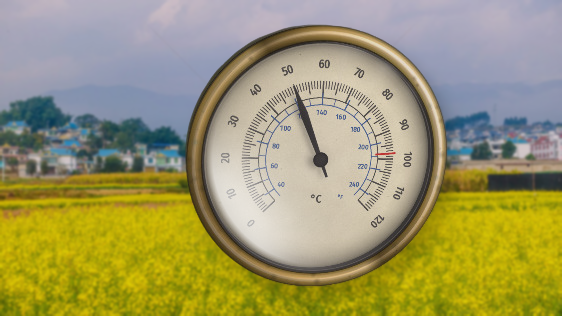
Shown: °C 50
